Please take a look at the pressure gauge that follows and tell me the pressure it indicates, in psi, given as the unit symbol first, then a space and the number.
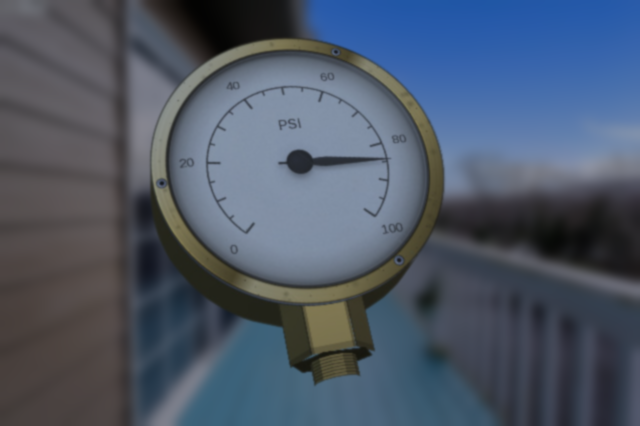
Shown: psi 85
